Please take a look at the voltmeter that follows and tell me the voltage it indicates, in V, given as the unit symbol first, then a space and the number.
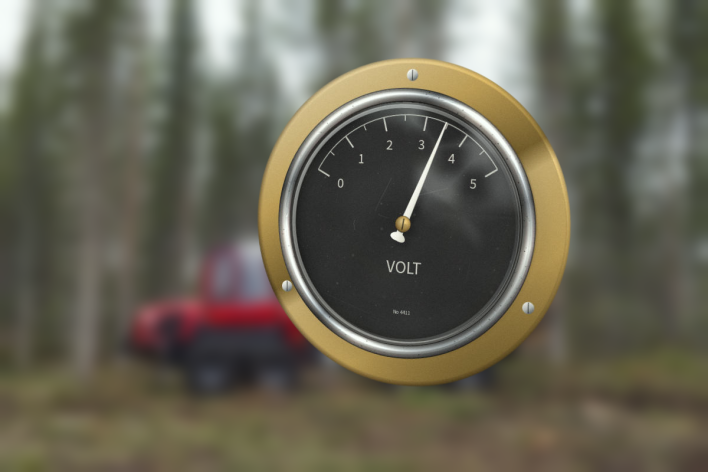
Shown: V 3.5
